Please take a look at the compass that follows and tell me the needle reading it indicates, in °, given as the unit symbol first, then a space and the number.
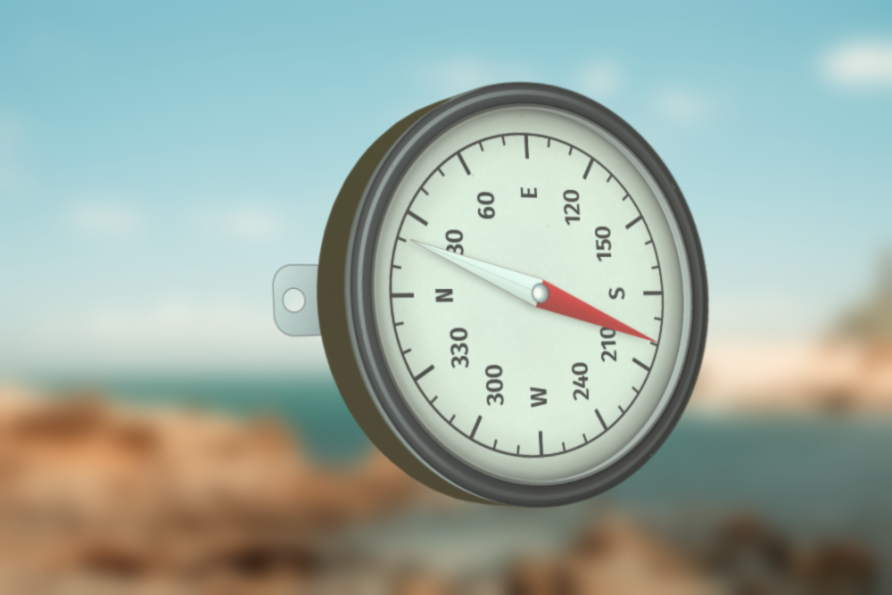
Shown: ° 200
